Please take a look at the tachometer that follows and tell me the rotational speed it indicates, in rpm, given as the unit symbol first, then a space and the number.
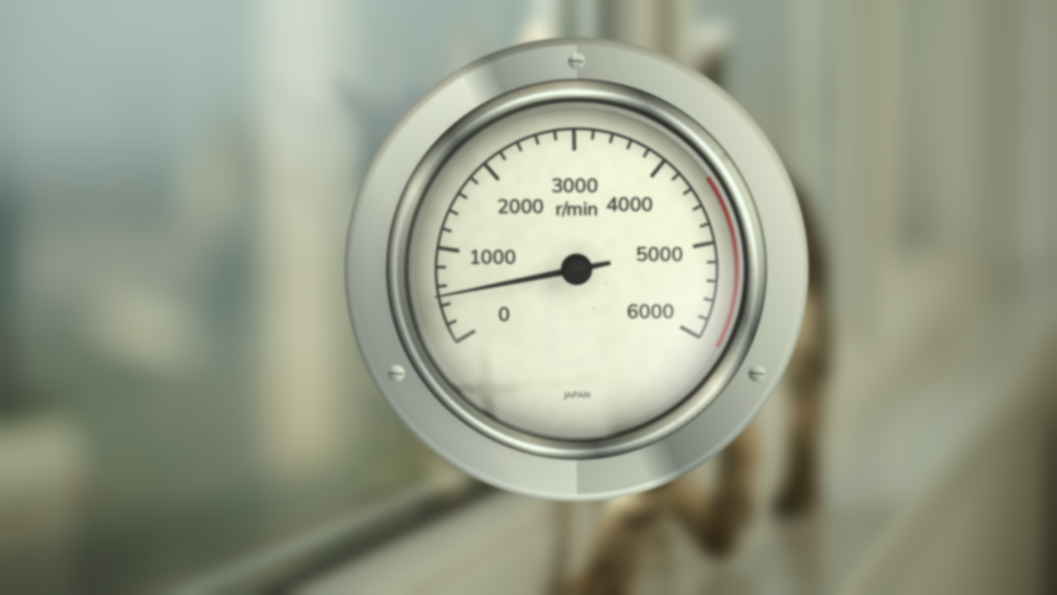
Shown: rpm 500
